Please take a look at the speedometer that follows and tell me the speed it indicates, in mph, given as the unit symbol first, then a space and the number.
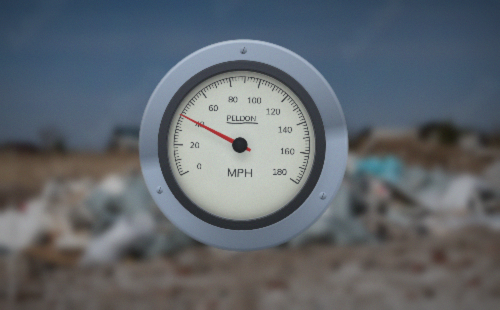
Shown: mph 40
